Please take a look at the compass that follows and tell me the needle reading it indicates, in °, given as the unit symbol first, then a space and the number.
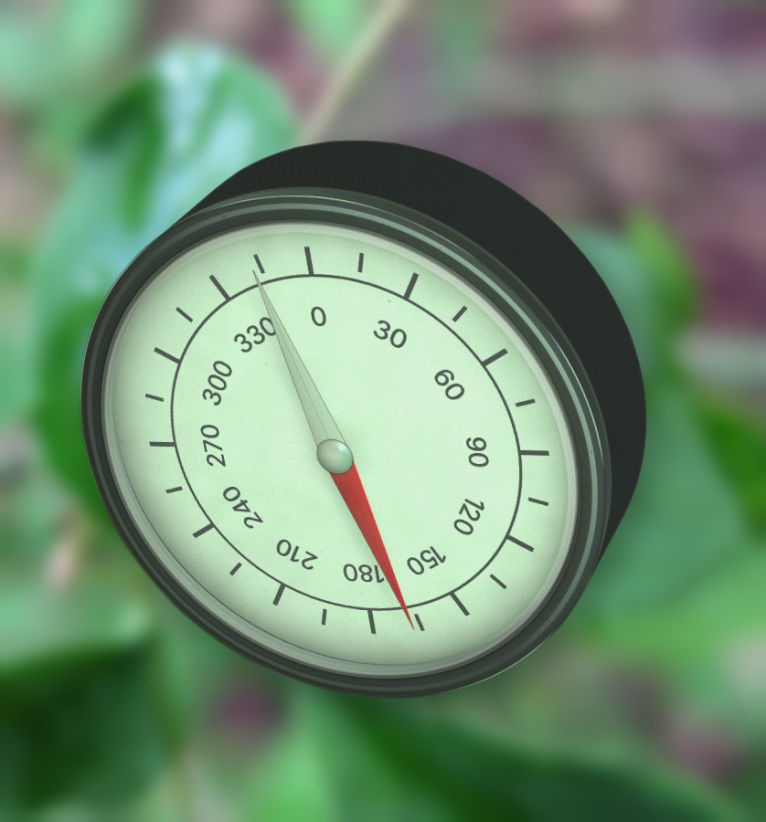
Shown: ° 165
